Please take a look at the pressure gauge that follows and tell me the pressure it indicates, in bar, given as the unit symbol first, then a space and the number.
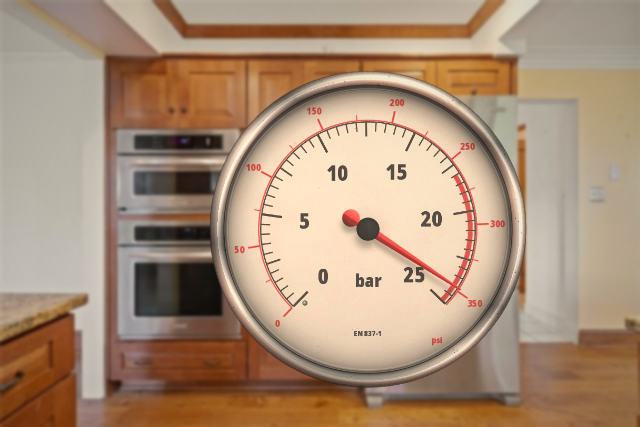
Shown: bar 24
